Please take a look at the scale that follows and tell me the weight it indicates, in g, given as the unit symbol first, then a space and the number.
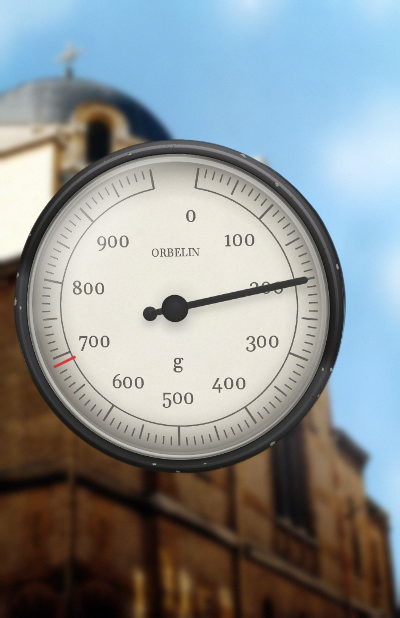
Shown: g 200
